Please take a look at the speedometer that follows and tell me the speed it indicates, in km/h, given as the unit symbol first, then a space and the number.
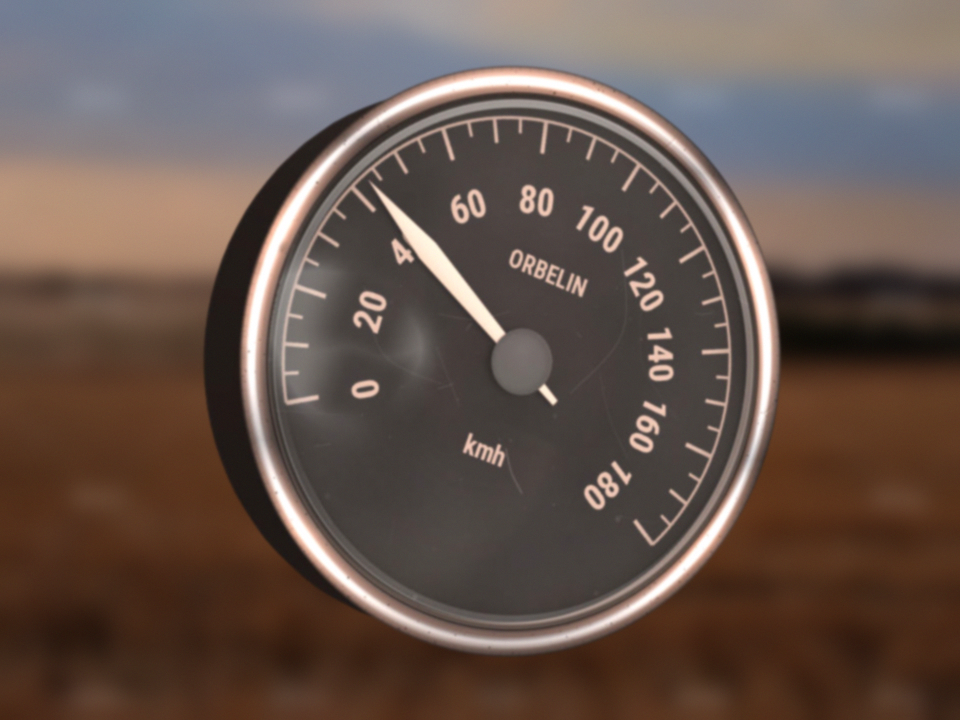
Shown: km/h 42.5
